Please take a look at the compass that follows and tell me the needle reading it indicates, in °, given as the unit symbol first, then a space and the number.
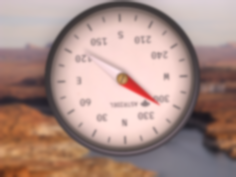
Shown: ° 307.5
